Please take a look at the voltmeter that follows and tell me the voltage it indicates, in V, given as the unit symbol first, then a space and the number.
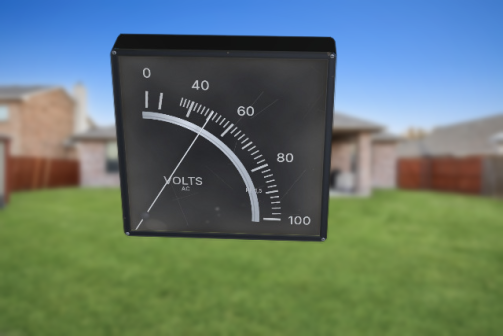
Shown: V 50
